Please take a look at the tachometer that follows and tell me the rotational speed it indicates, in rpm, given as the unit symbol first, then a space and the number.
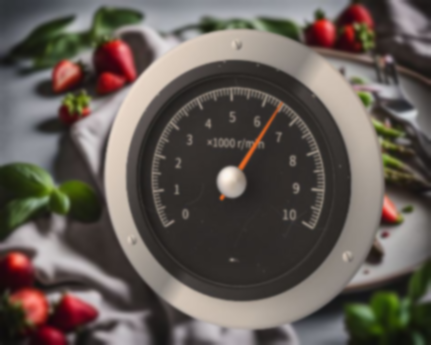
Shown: rpm 6500
